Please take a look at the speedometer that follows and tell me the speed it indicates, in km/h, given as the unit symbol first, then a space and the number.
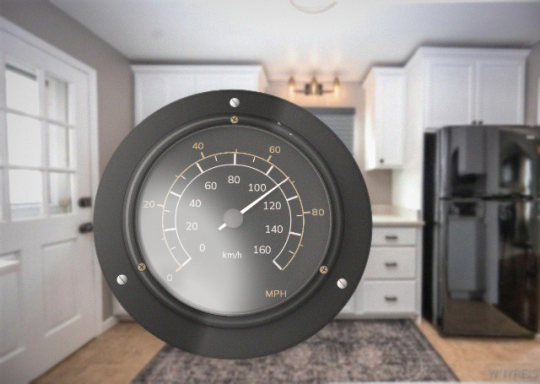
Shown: km/h 110
